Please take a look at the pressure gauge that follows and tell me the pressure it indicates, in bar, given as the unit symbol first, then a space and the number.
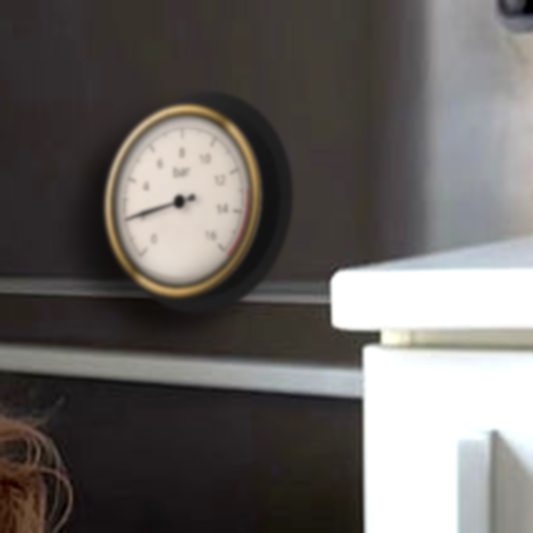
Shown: bar 2
